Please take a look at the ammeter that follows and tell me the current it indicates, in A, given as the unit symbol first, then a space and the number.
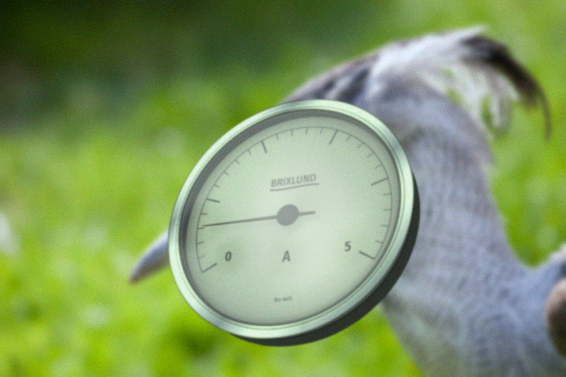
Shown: A 0.6
